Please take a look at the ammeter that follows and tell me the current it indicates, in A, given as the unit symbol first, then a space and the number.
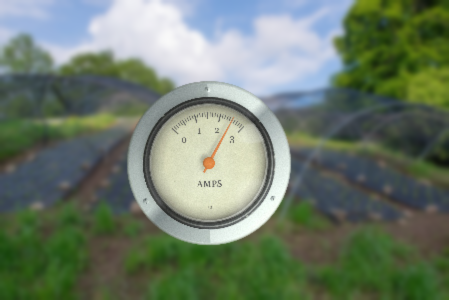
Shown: A 2.5
